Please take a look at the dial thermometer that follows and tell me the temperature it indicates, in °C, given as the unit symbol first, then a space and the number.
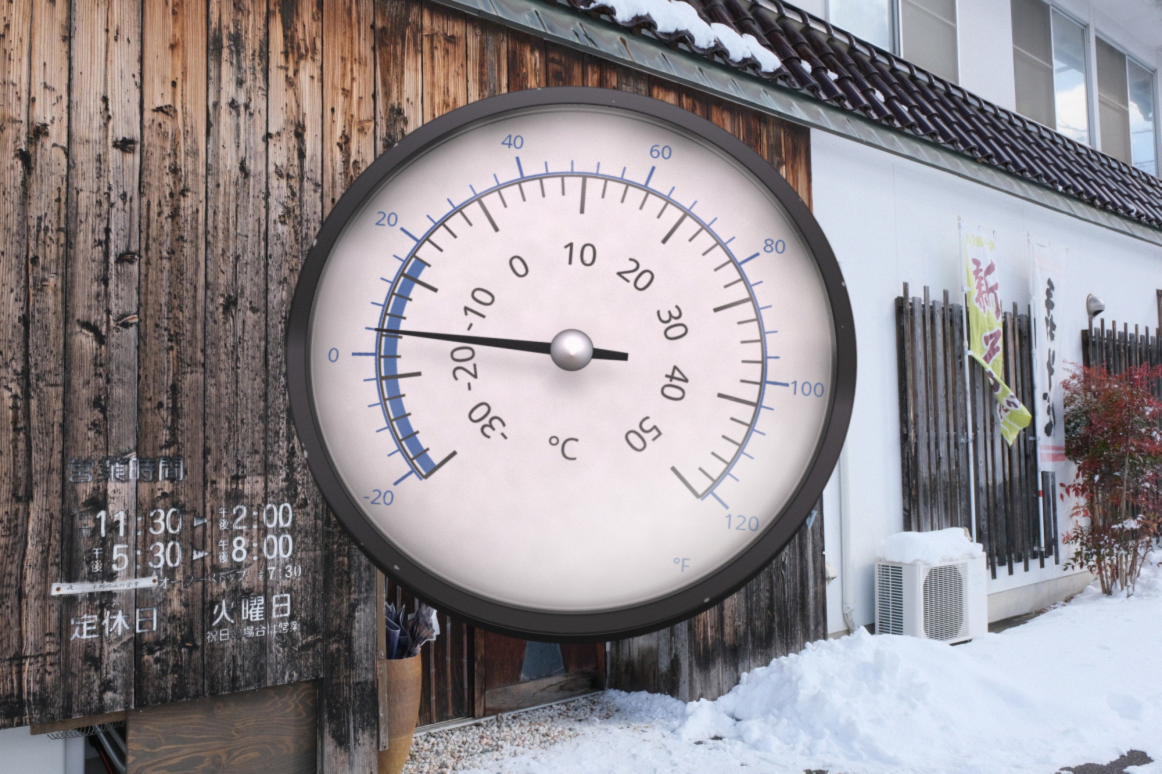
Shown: °C -16
